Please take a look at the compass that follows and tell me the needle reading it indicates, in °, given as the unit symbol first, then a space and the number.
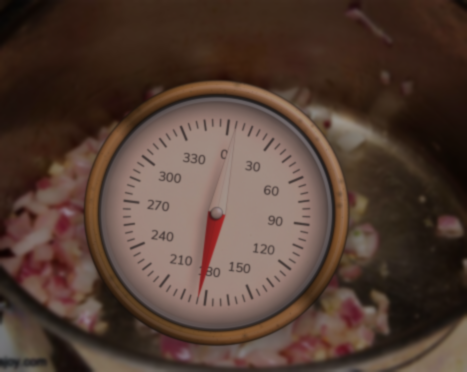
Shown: ° 185
